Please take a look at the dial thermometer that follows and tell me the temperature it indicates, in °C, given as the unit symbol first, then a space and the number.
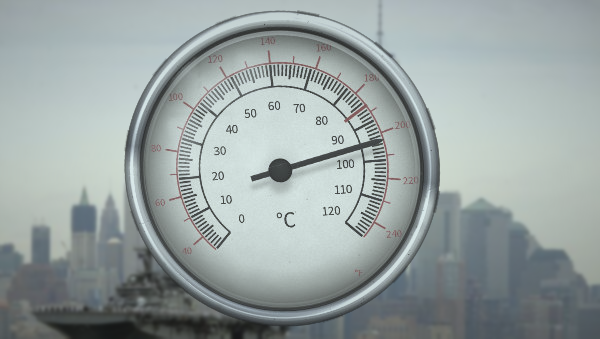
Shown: °C 95
